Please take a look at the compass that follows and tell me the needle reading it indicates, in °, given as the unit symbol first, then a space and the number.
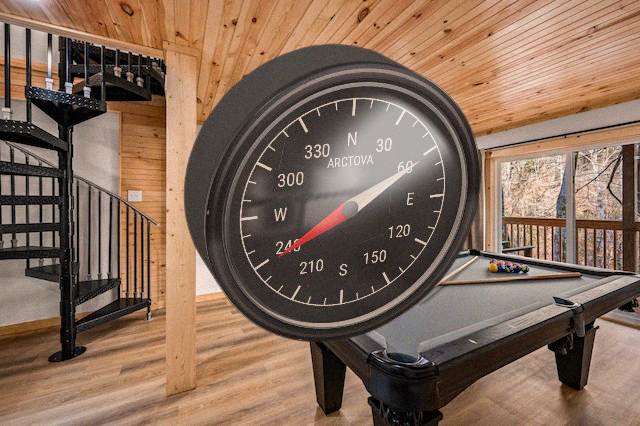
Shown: ° 240
